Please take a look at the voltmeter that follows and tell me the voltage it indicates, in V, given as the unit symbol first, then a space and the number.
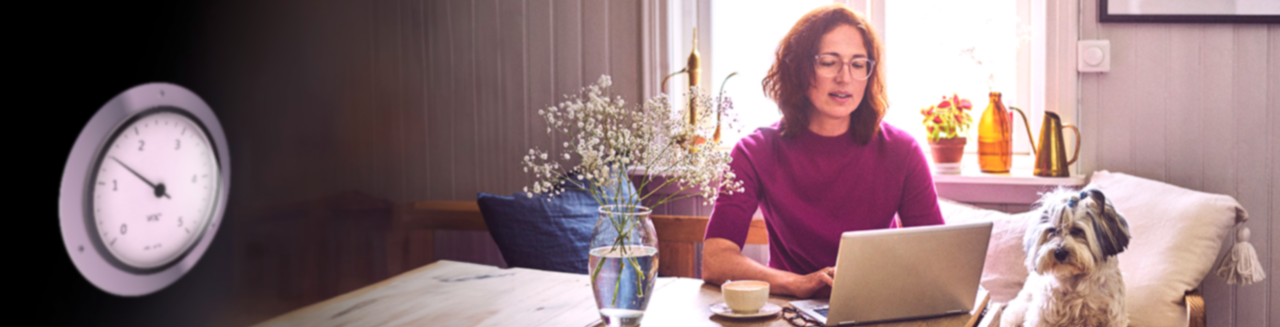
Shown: V 1.4
